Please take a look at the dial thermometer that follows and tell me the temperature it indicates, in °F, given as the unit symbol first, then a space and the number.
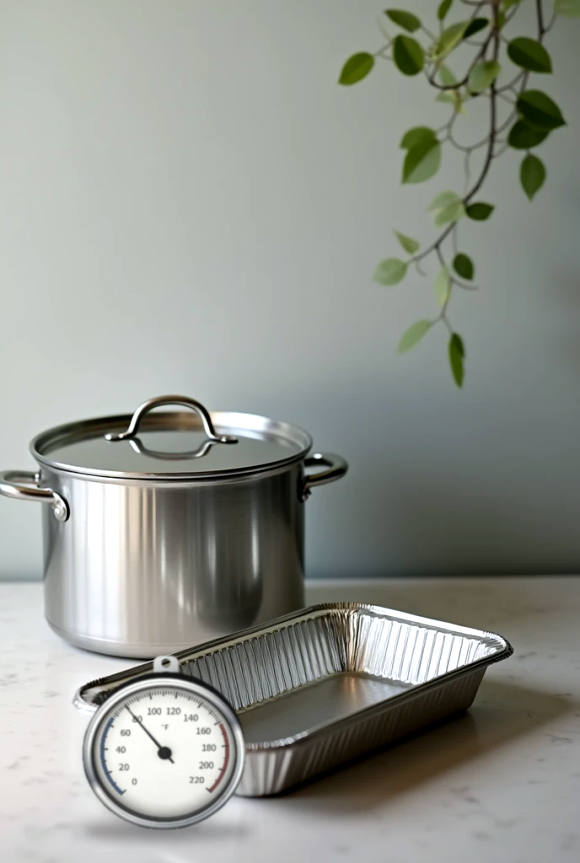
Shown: °F 80
